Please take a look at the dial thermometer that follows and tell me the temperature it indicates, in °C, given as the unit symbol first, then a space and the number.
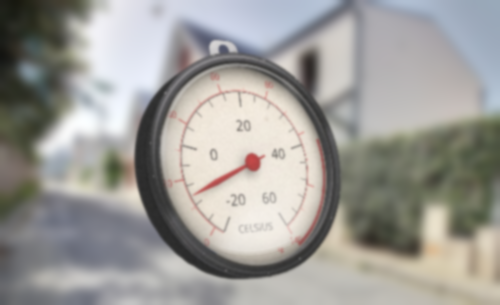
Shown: °C -10
